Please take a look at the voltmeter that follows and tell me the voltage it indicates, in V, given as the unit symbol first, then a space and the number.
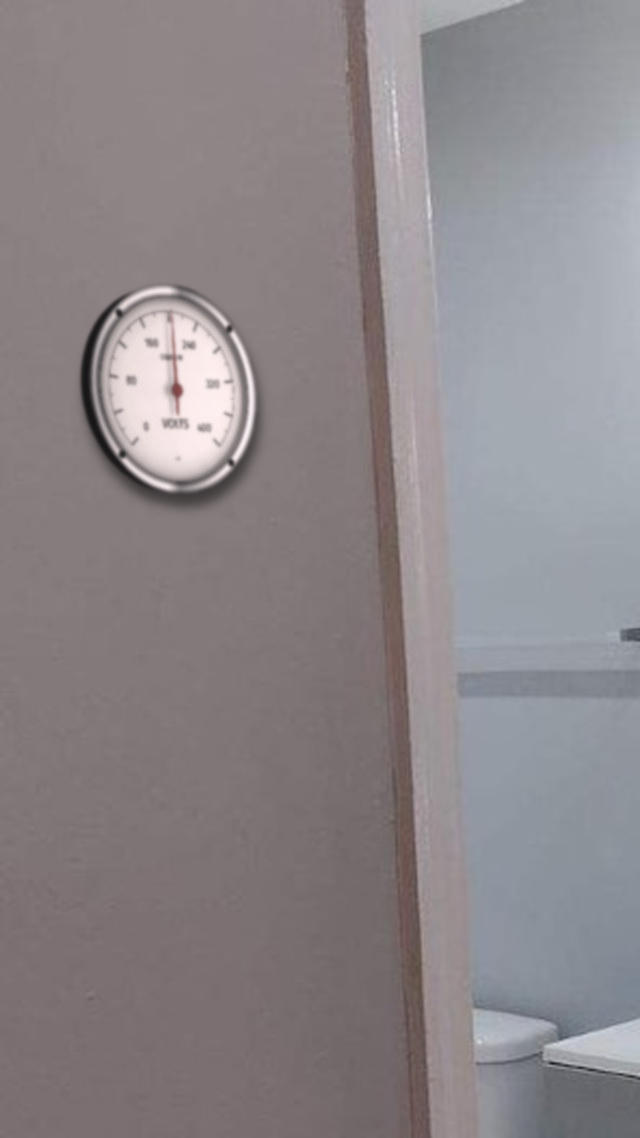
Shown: V 200
